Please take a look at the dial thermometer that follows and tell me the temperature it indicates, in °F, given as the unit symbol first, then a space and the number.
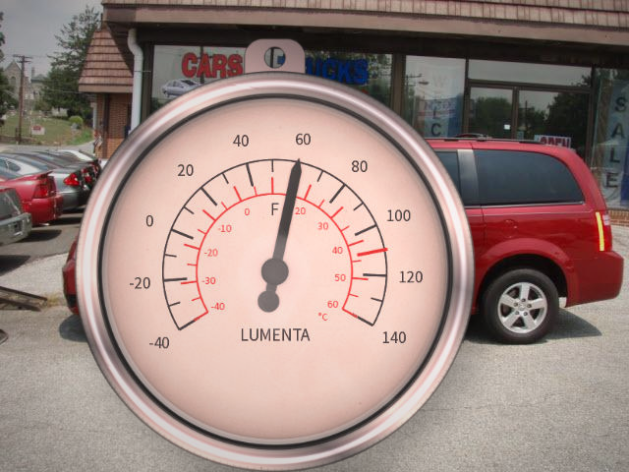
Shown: °F 60
